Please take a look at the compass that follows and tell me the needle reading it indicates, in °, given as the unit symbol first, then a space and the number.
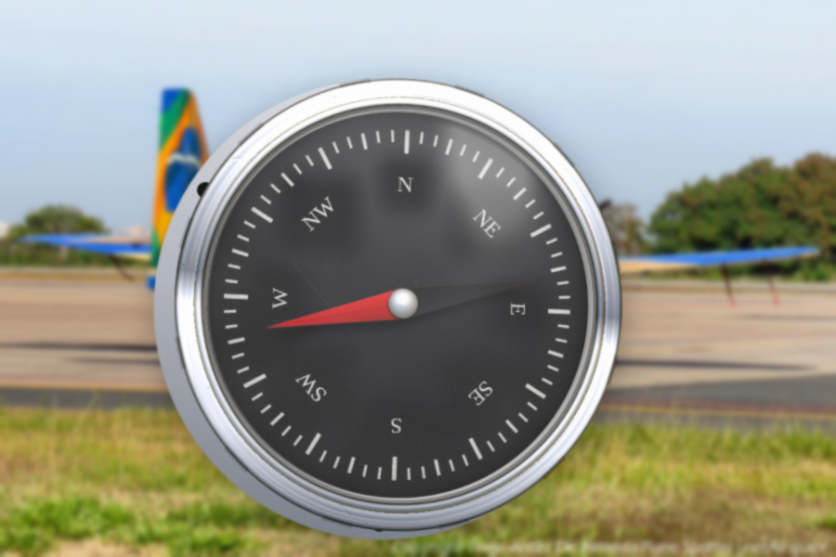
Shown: ° 257.5
